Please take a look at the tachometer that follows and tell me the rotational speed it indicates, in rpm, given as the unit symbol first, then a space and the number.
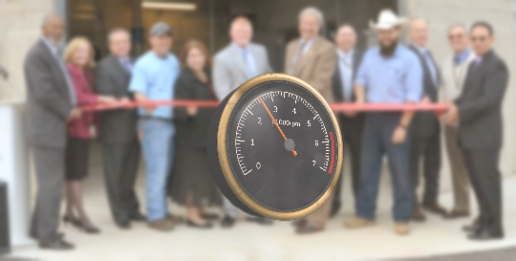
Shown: rpm 2500
